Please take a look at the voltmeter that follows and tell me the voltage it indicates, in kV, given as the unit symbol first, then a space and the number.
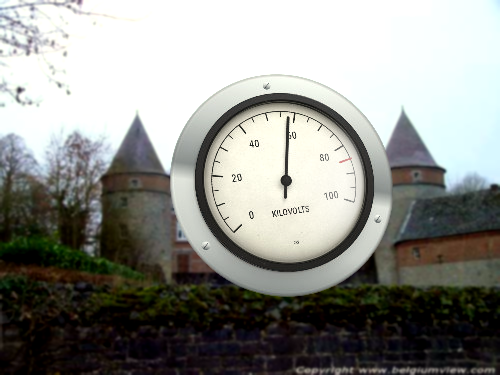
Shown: kV 57.5
